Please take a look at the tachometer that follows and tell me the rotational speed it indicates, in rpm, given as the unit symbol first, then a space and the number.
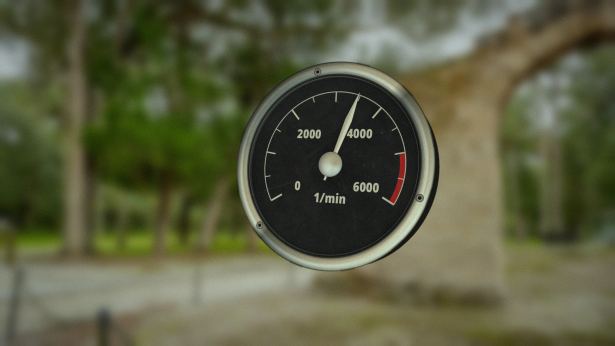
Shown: rpm 3500
